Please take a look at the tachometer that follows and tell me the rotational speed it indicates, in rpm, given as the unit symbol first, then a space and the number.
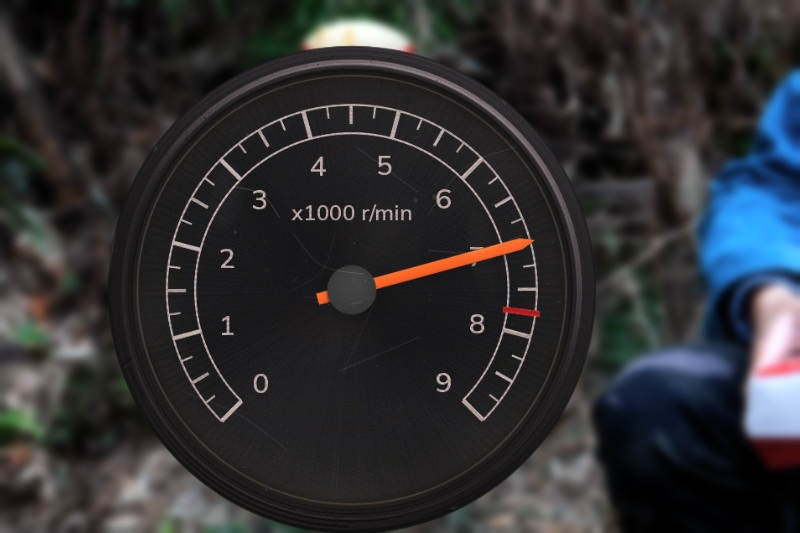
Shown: rpm 7000
